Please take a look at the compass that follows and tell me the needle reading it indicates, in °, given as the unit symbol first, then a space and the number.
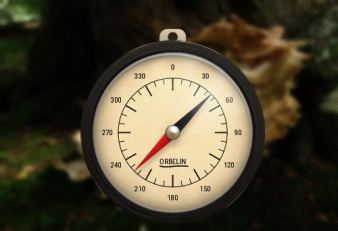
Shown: ° 225
